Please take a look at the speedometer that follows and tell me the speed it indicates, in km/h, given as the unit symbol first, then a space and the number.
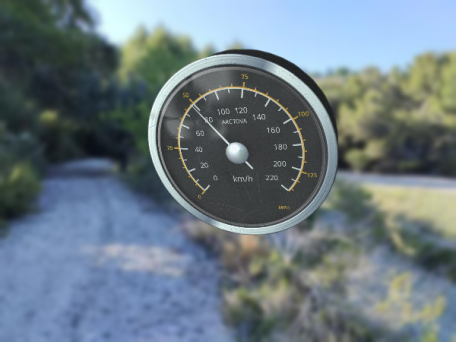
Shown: km/h 80
